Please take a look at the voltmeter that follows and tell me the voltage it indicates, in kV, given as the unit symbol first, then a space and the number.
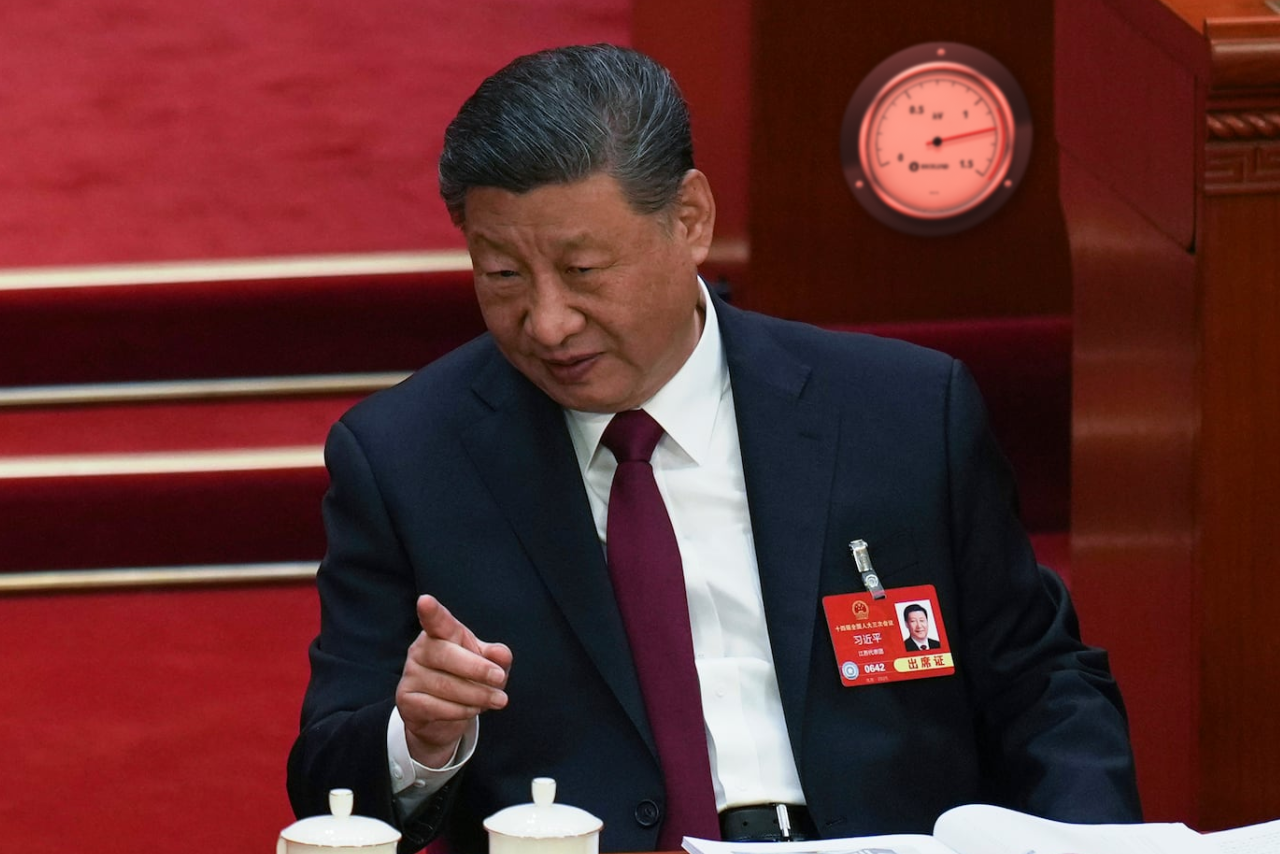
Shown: kV 1.2
